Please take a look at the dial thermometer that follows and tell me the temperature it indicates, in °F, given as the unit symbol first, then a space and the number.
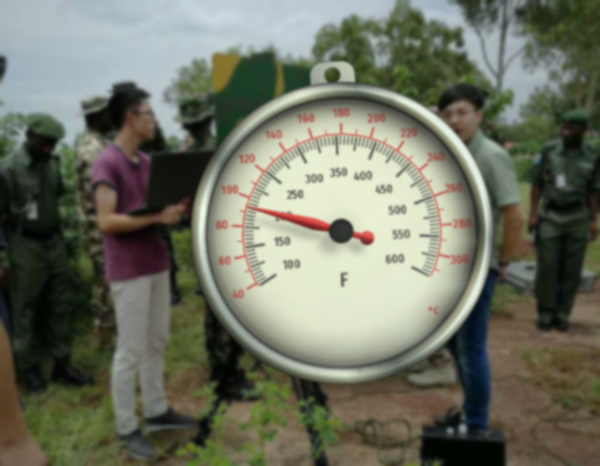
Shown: °F 200
